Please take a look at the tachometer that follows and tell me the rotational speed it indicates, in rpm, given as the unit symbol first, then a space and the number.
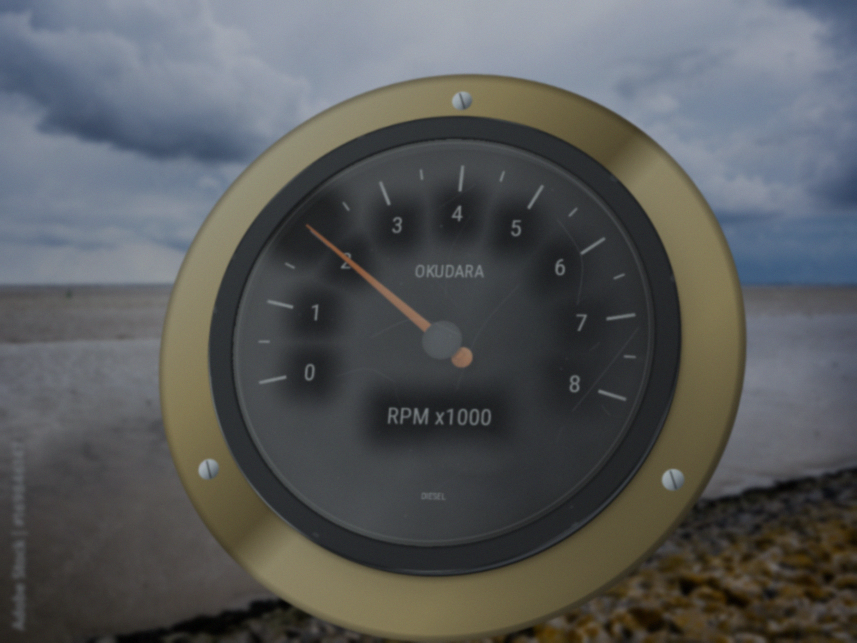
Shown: rpm 2000
